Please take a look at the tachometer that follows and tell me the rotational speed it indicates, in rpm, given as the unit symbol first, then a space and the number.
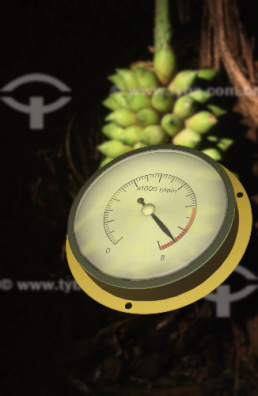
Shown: rpm 7500
